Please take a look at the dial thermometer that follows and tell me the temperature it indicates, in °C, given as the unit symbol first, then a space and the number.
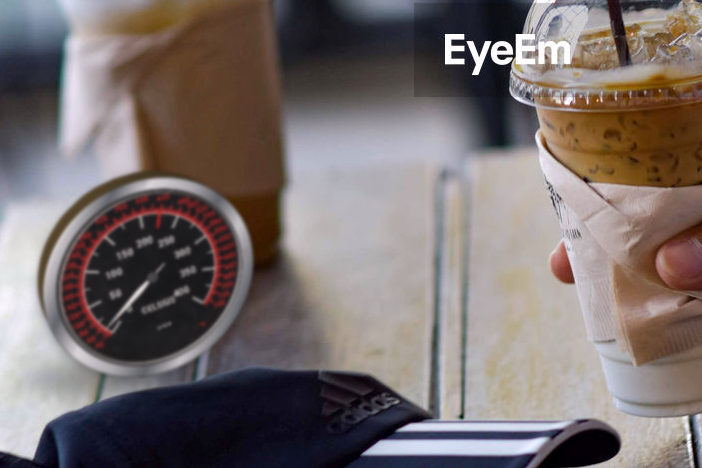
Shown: °C 12.5
